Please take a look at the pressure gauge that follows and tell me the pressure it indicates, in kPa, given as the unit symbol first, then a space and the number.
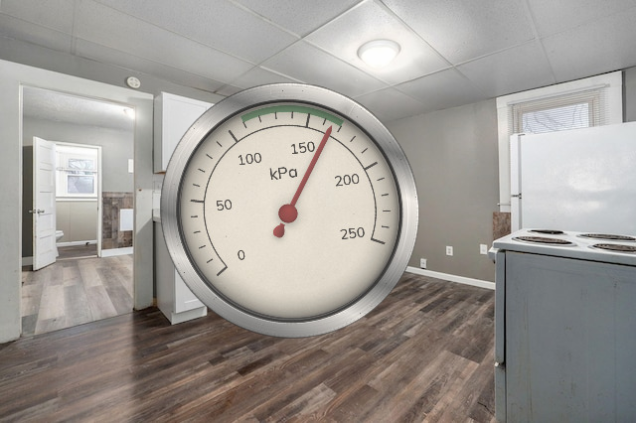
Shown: kPa 165
